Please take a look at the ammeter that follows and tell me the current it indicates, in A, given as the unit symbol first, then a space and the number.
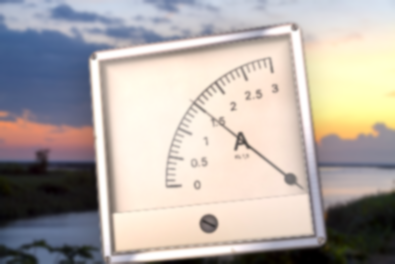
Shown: A 1.5
